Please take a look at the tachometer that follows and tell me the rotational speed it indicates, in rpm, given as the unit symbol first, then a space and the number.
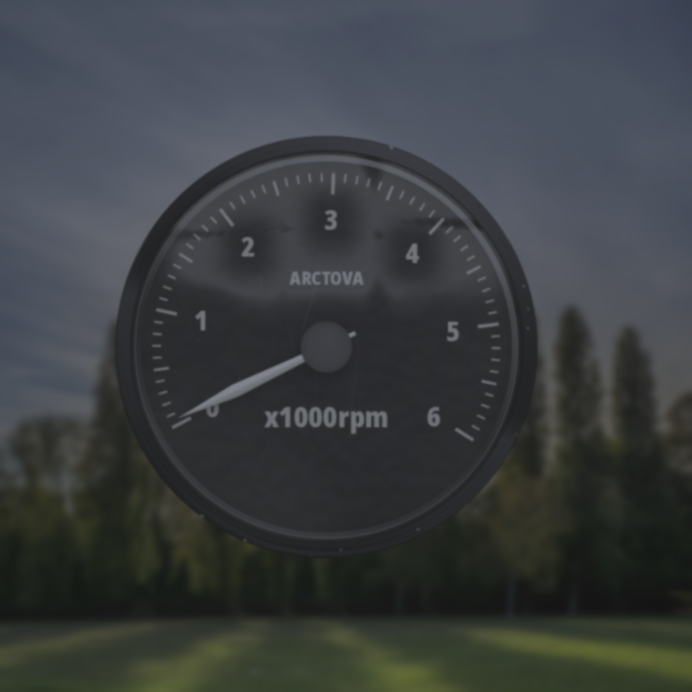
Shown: rpm 50
